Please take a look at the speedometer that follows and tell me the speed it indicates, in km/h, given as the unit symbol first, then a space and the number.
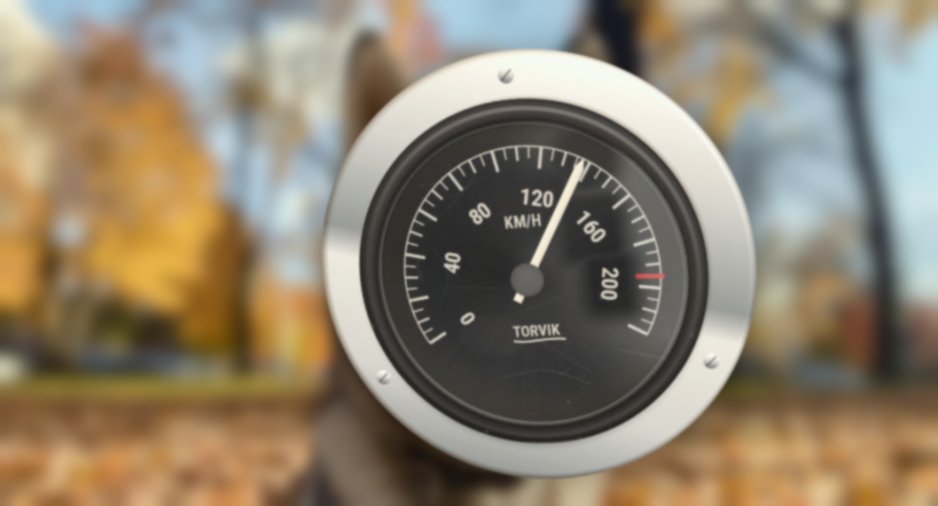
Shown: km/h 137.5
